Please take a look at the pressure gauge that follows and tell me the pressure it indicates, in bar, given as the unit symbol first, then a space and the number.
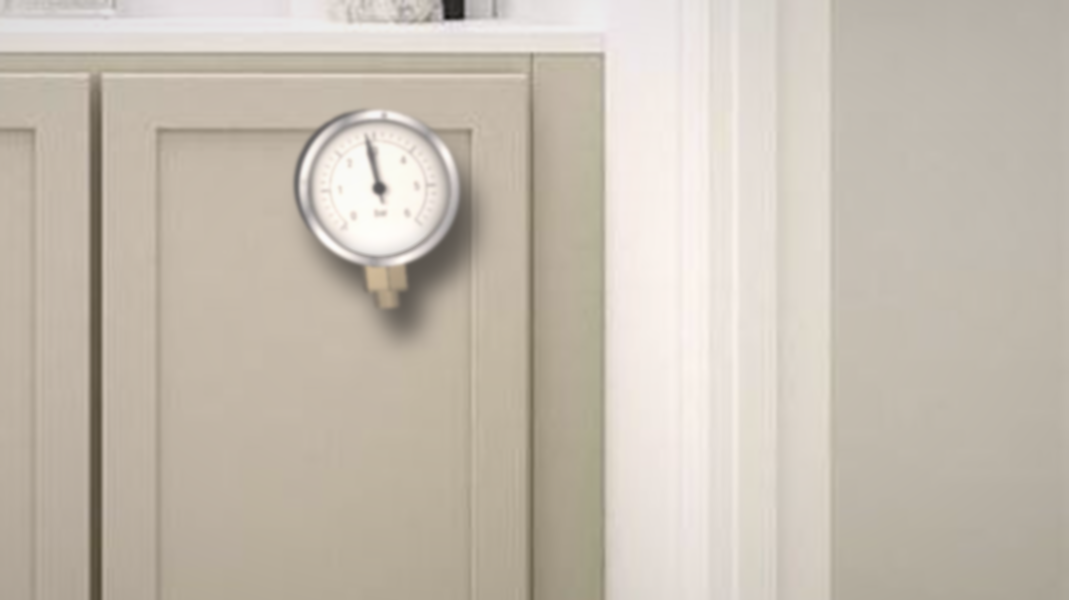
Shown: bar 2.8
